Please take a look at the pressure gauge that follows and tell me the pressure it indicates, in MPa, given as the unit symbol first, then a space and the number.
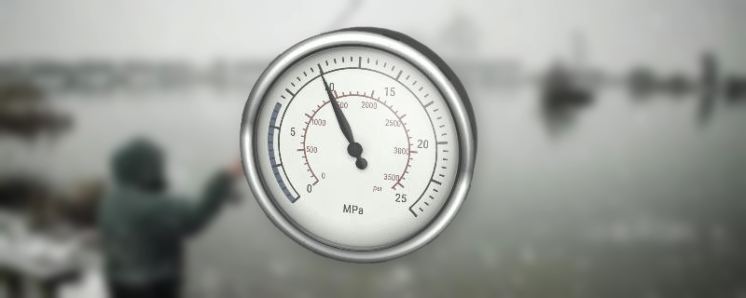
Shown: MPa 10
